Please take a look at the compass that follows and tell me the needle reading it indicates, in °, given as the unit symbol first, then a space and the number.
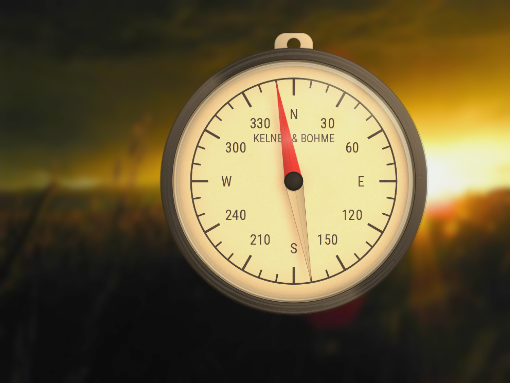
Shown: ° 350
